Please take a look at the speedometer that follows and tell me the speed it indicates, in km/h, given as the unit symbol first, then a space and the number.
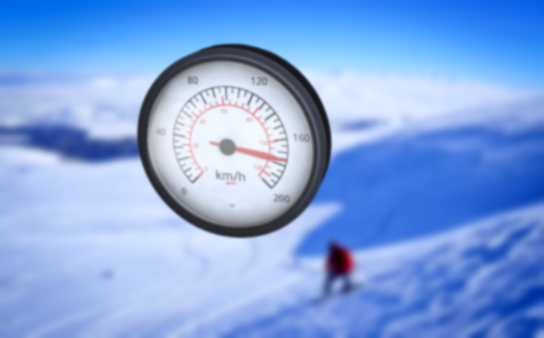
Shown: km/h 175
